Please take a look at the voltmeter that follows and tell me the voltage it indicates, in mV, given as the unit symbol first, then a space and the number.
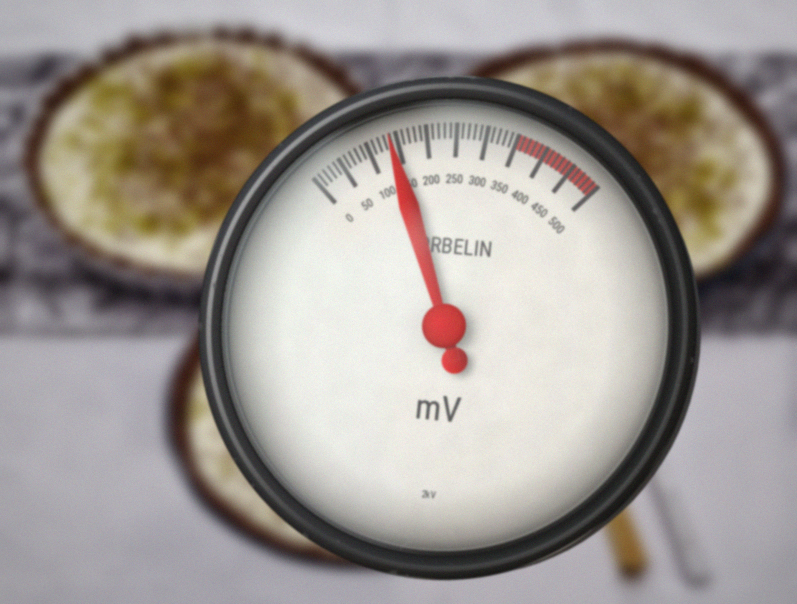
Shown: mV 140
